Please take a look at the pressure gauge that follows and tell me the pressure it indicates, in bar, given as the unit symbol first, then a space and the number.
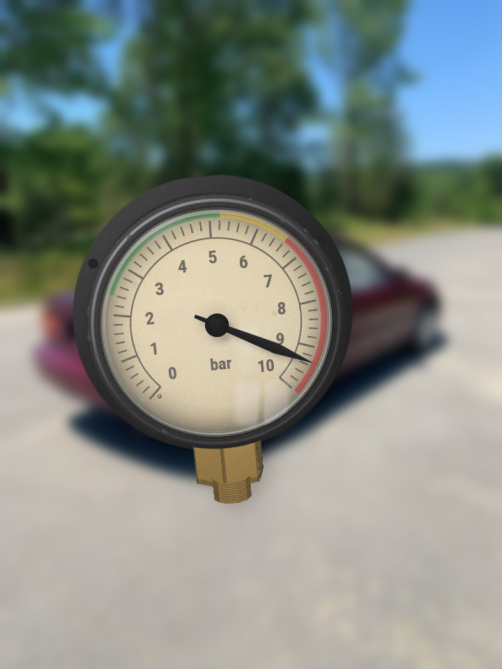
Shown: bar 9.3
